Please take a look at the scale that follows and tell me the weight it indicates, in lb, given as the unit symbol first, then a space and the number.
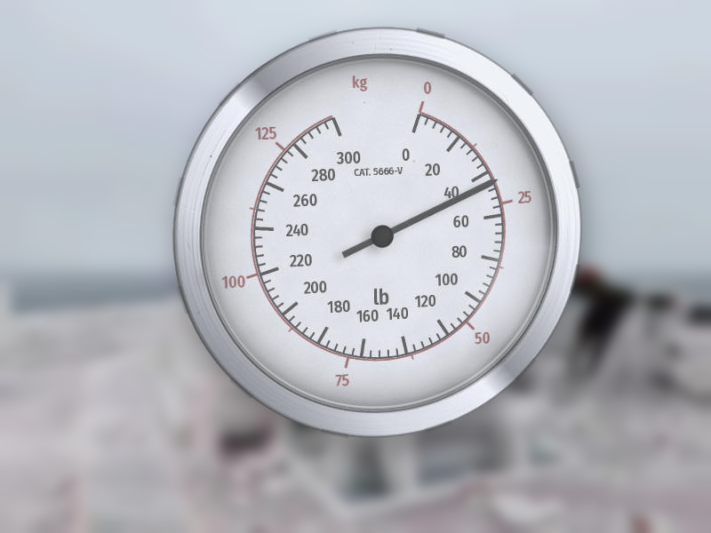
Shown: lb 44
